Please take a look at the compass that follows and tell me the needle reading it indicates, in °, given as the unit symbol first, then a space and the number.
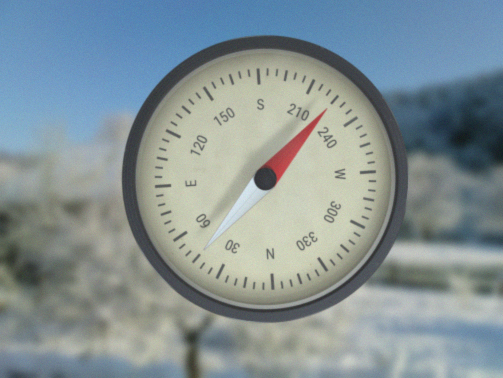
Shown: ° 225
